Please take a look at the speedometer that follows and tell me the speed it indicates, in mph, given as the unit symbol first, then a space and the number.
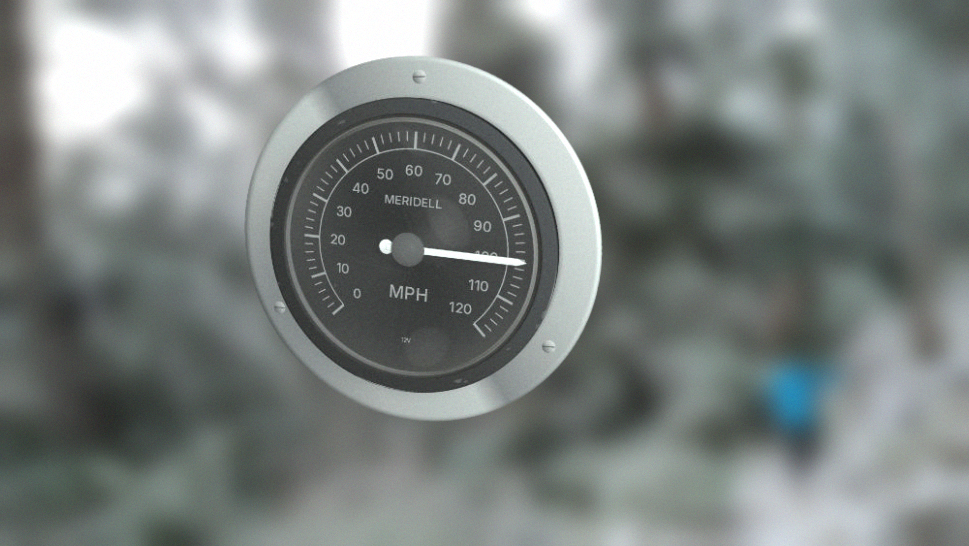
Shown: mph 100
